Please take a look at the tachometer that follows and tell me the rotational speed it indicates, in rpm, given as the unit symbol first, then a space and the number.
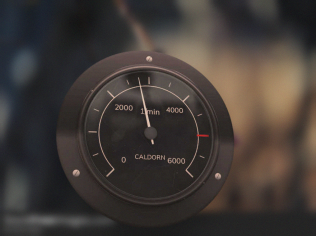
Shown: rpm 2750
